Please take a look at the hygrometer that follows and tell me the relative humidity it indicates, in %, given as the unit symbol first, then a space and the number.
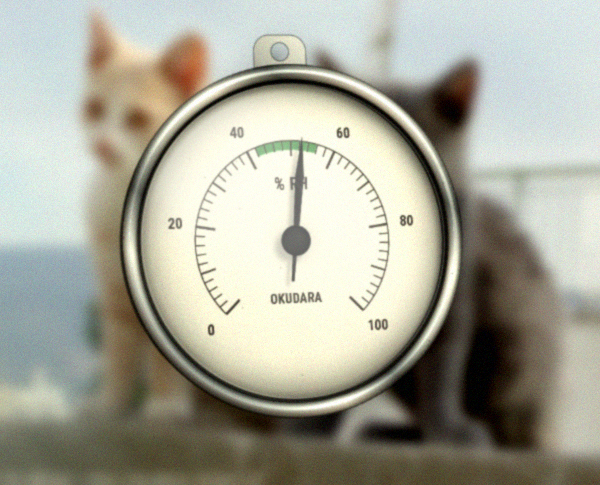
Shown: % 52
